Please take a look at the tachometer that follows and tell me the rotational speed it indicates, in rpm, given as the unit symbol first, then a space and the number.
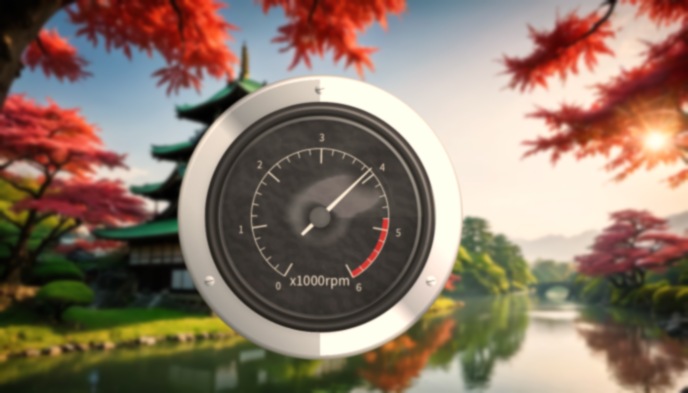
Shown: rpm 3900
